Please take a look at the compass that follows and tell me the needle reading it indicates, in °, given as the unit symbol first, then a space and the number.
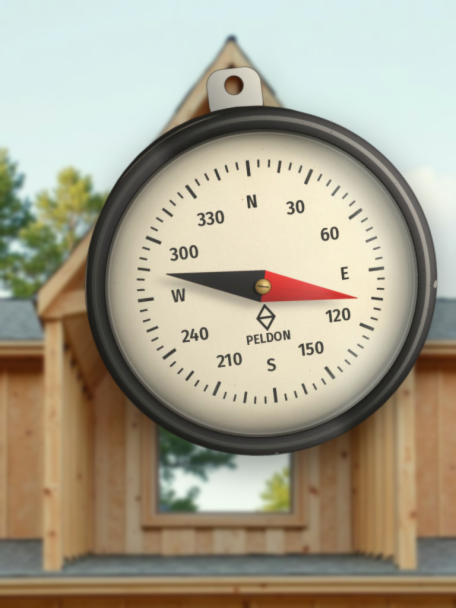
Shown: ° 105
